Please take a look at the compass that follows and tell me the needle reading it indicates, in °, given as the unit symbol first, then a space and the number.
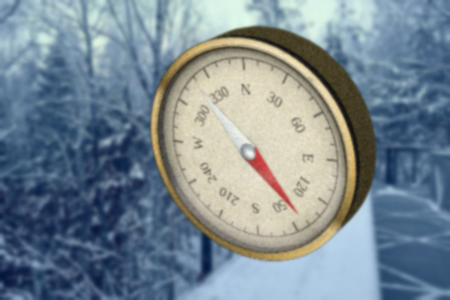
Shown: ° 140
